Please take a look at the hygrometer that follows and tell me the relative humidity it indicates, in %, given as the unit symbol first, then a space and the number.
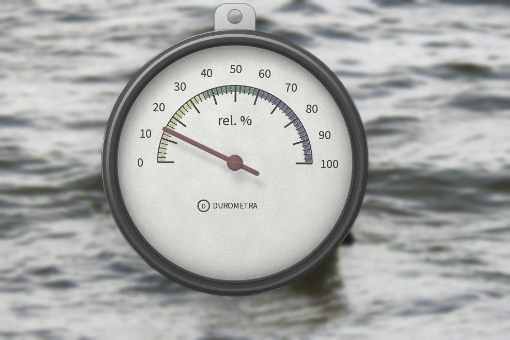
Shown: % 14
